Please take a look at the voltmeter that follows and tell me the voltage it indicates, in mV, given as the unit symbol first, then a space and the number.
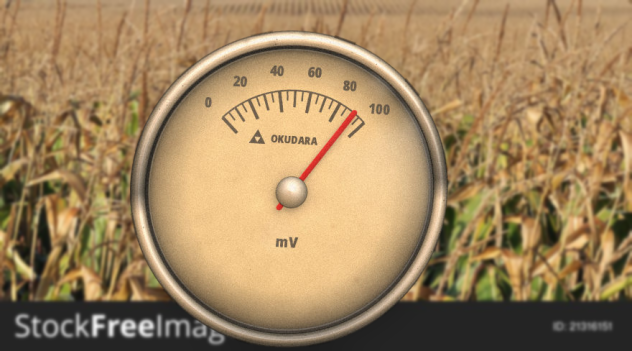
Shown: mV 90
